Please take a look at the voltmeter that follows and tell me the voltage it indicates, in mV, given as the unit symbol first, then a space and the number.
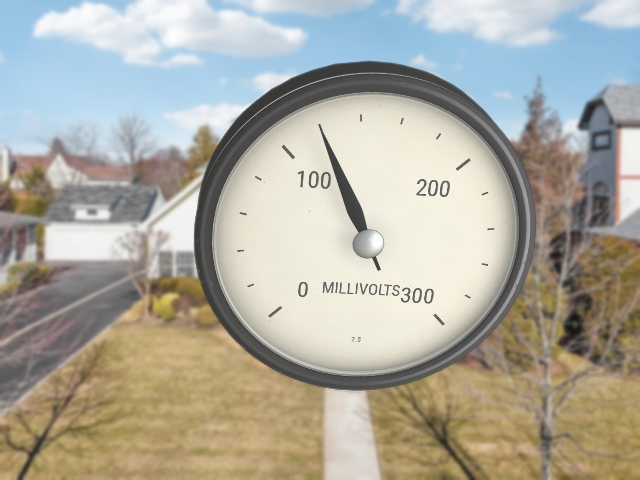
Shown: mV 120
